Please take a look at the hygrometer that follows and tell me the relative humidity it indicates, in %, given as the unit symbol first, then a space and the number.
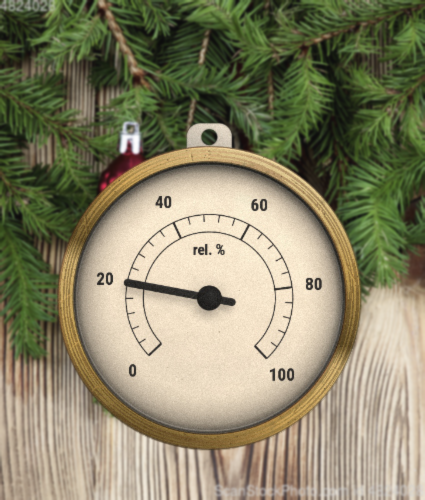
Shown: % 20
